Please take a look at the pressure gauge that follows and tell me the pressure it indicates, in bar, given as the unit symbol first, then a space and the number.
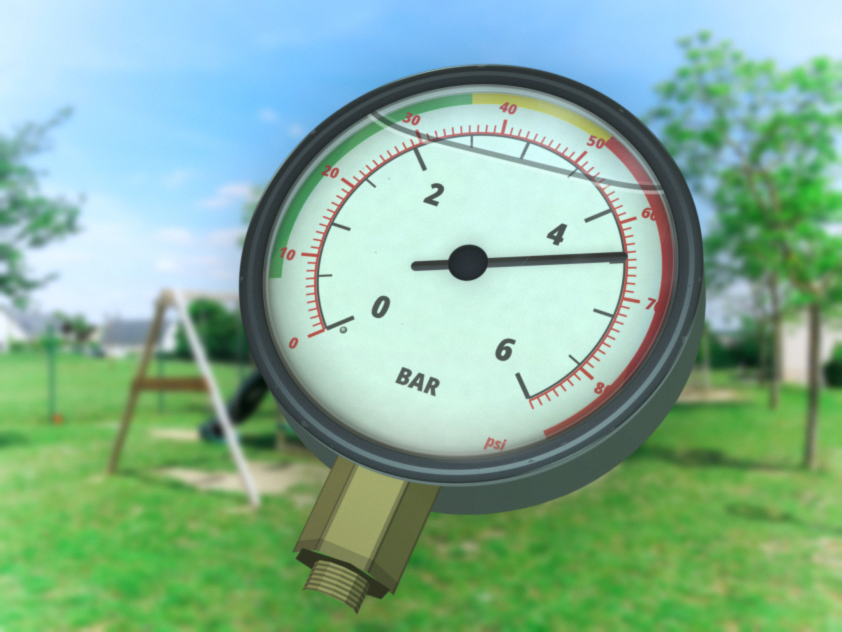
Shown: bar 4.5
